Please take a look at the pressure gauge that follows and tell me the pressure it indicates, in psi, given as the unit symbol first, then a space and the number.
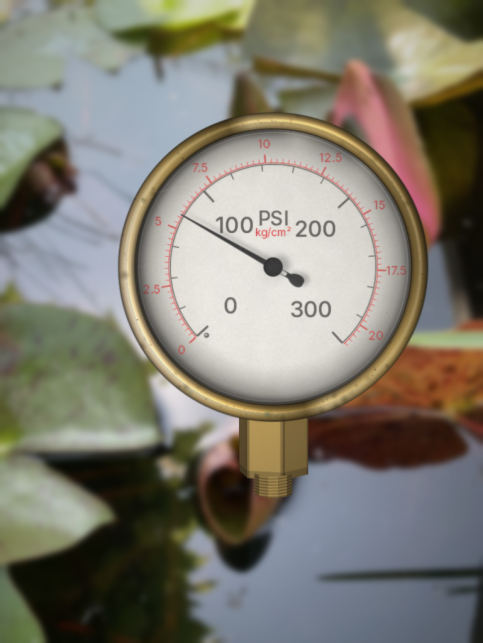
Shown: psi 80
